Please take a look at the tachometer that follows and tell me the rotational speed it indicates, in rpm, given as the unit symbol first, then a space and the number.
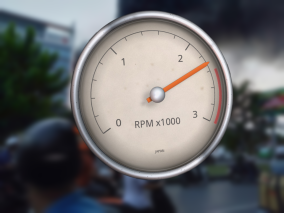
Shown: rpm 2300
